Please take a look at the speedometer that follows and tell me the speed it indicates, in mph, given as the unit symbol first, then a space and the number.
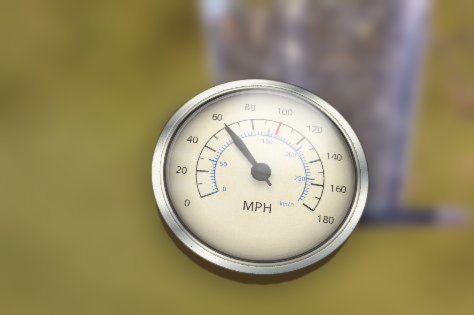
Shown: mph 60
